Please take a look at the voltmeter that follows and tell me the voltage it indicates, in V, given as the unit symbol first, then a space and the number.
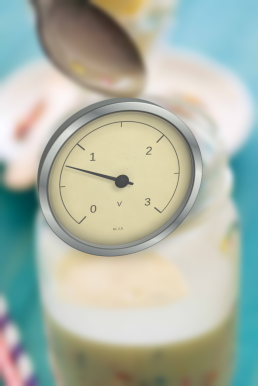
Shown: V 0.75
